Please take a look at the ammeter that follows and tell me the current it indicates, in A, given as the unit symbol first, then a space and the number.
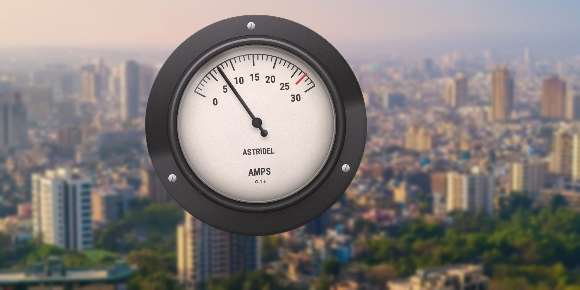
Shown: A 7
